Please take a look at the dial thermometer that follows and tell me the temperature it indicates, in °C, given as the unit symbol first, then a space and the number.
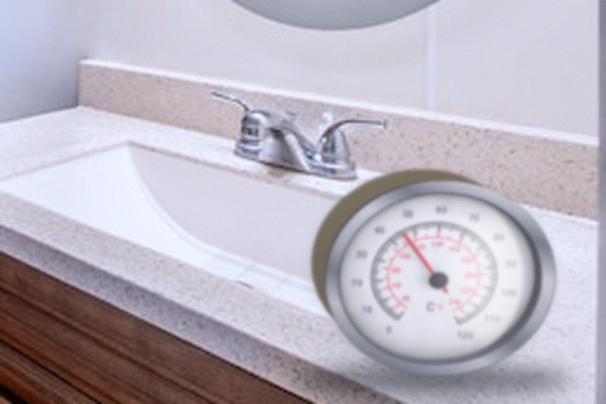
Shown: °C 45
